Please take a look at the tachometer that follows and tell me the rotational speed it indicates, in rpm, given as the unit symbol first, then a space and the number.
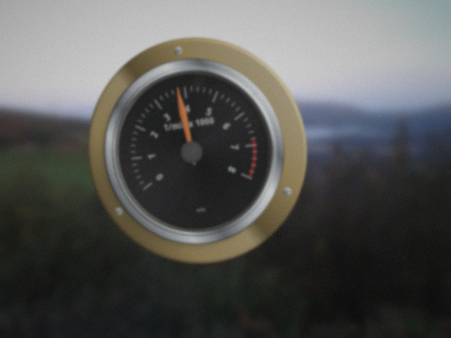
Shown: rpm 3800
